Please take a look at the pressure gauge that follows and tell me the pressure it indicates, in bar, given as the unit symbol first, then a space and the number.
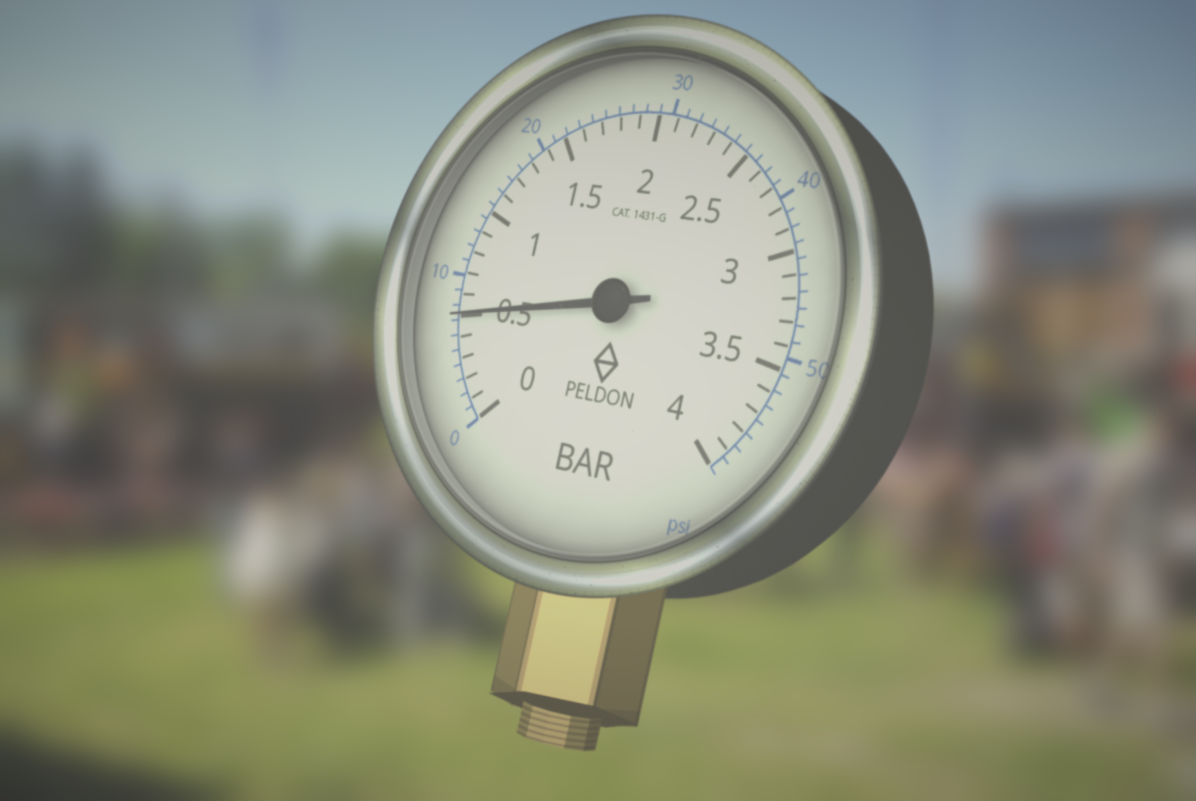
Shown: bar 0.5
